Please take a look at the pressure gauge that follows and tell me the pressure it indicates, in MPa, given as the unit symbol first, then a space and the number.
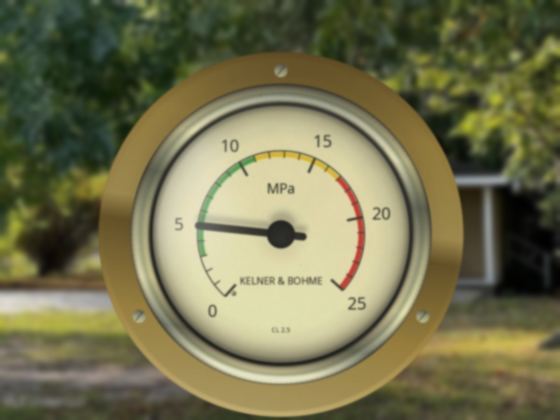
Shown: MPa 5
